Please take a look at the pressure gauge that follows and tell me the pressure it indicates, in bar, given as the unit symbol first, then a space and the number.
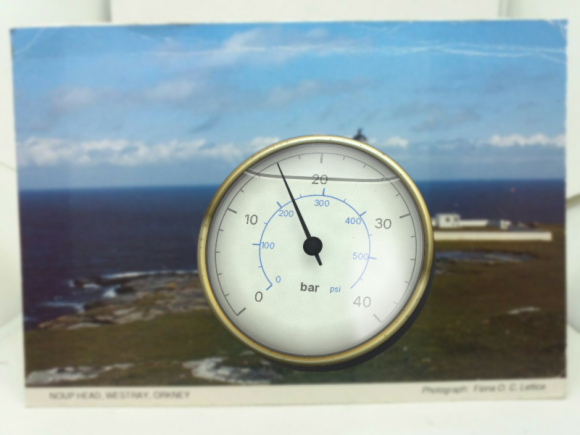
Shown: bar 16
